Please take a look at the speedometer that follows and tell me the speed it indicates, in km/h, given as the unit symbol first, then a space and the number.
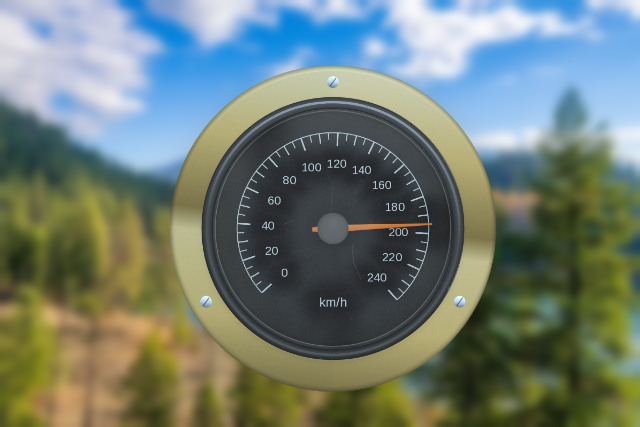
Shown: km/h 195
